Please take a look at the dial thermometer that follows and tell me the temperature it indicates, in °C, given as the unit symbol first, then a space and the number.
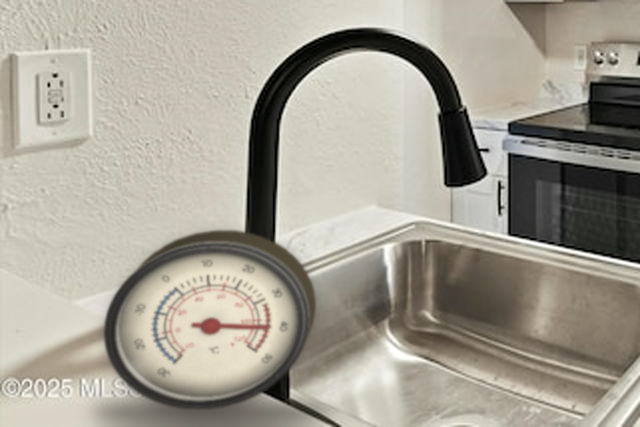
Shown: °C 40
